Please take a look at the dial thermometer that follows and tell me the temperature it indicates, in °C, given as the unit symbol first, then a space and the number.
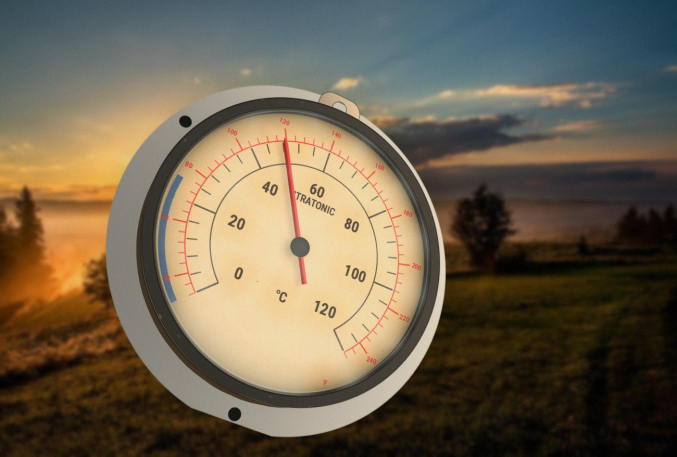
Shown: °C 48
